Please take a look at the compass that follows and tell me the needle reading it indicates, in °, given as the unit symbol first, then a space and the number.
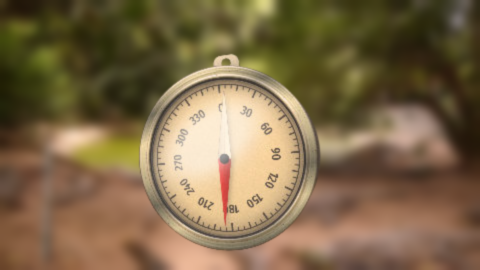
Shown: ° 185
